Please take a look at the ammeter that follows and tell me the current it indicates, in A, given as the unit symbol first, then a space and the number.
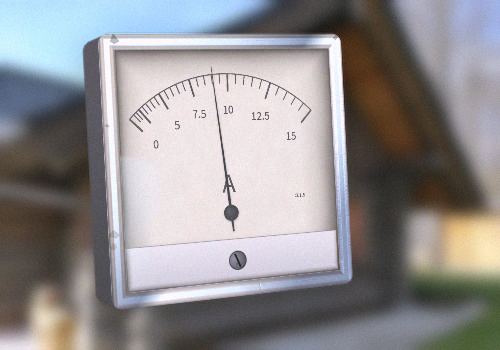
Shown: A 9
